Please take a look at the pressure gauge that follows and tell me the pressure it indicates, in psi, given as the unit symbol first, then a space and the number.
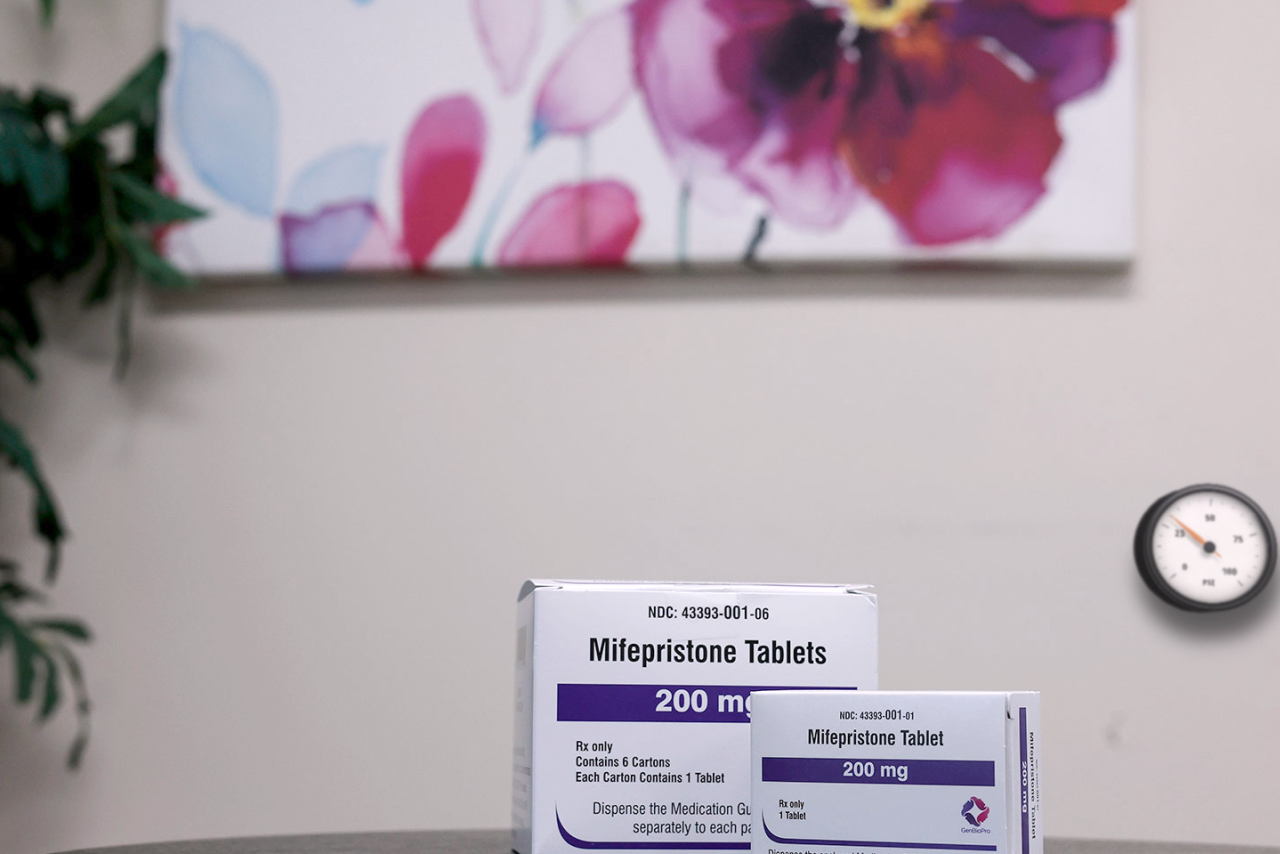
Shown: psi 30
